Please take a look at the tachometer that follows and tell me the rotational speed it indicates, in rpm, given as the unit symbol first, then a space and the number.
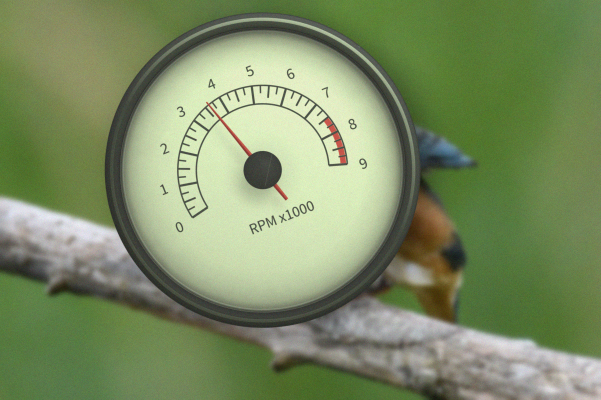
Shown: rpm 3625
